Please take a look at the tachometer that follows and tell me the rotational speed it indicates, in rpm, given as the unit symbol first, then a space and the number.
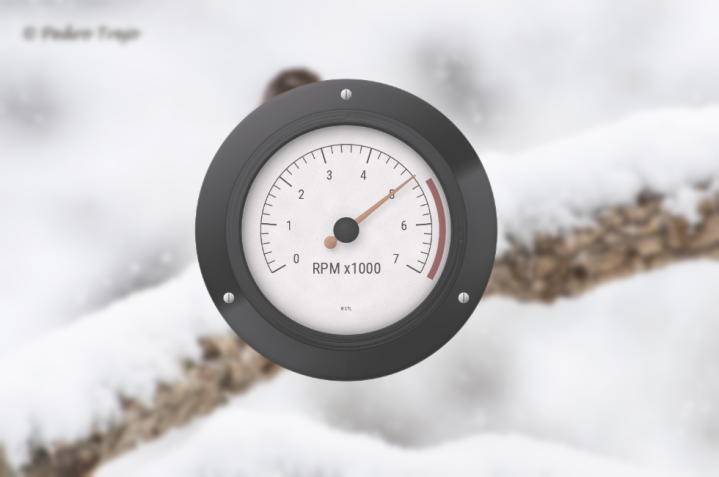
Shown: rpm 5000
